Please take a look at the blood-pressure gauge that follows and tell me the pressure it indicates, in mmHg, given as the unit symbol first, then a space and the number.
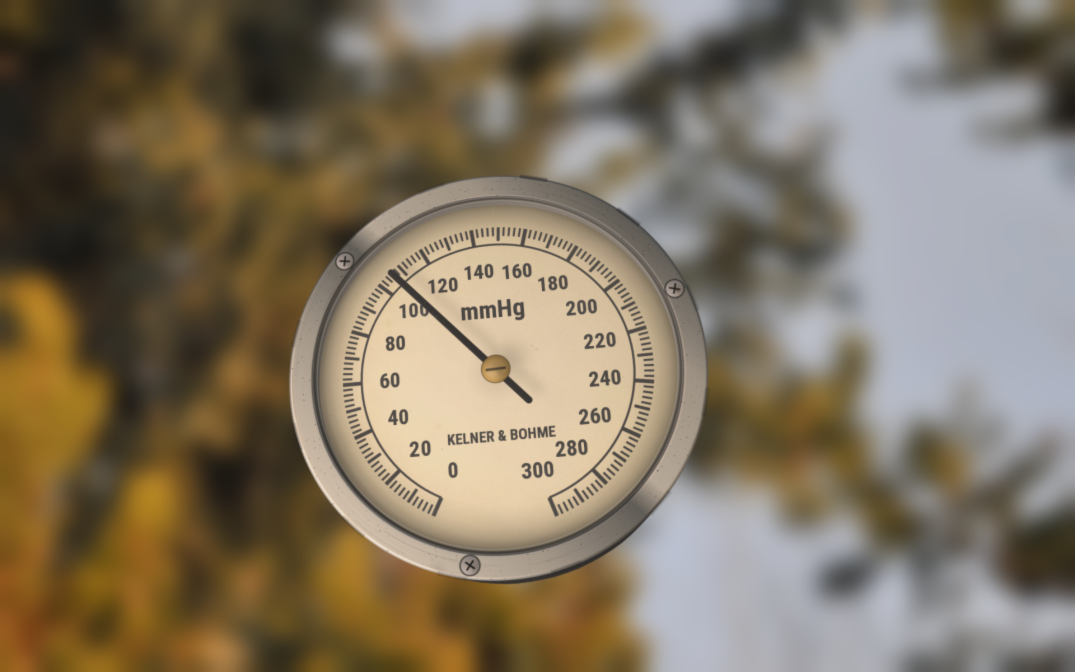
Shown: mmHg 106
